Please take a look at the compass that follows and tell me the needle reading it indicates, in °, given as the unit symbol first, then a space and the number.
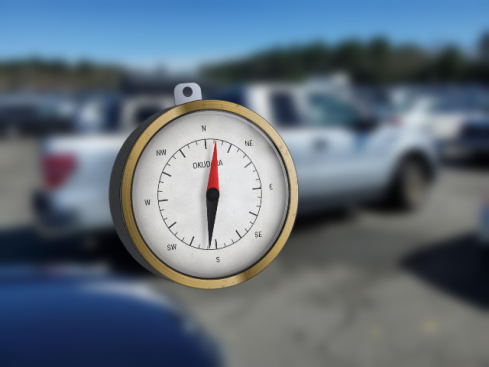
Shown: ° 10
